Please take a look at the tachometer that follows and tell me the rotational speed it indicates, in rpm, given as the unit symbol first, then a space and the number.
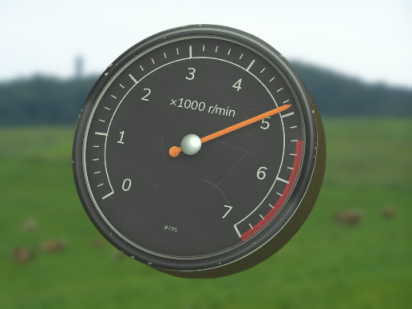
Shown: rpm 4900
